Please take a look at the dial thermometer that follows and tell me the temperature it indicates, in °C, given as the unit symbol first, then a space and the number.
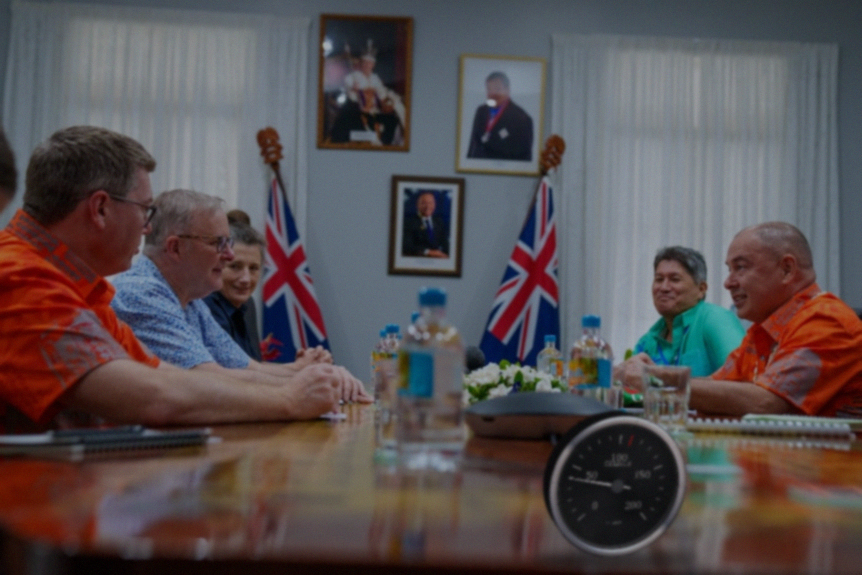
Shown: °C 40
